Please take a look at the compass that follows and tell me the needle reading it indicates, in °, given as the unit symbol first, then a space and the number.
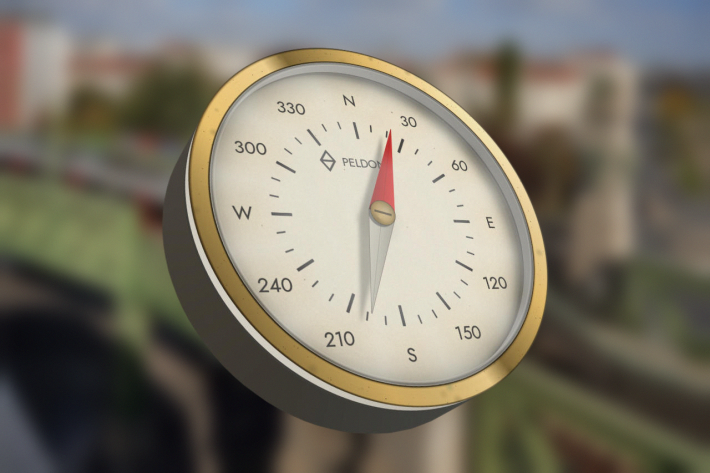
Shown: ° 20
